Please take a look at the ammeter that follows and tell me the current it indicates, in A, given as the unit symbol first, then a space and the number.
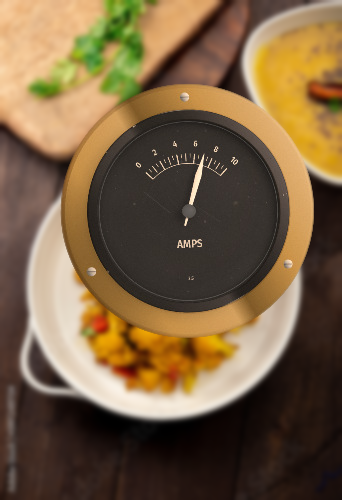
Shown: A 7
